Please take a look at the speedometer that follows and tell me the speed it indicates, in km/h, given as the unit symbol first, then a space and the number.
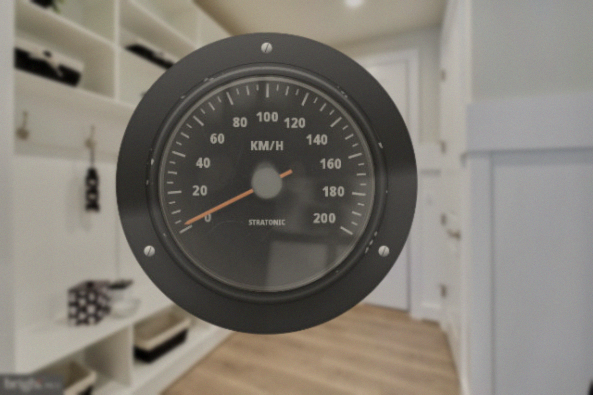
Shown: km/h 2.5
